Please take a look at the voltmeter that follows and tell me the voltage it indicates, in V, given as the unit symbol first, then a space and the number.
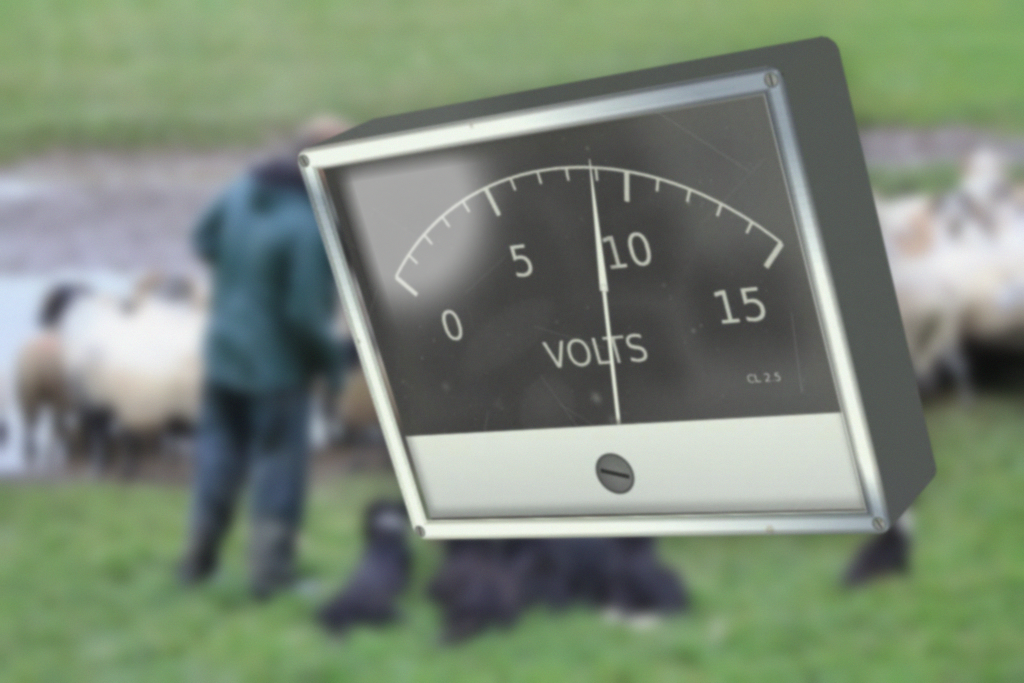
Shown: V 9
